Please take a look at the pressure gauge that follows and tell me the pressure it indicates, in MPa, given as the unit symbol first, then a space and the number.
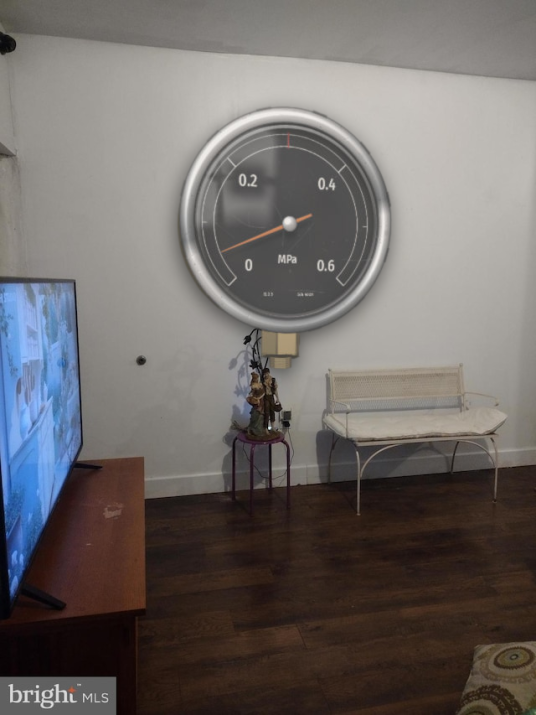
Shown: MPa 0.05
